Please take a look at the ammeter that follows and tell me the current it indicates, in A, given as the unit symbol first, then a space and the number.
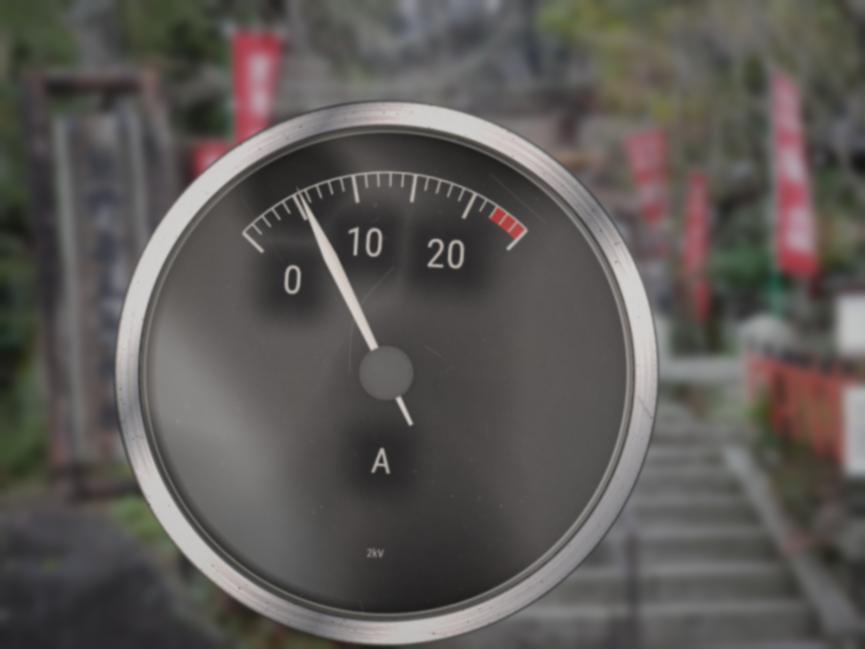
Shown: A 5.5
